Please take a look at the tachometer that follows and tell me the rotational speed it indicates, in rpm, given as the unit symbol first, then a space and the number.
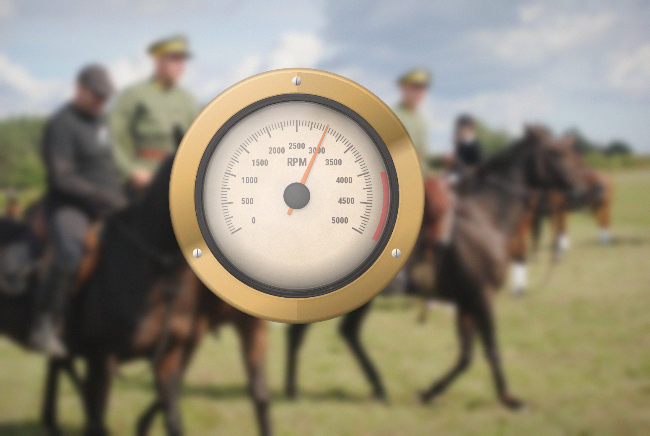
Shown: rpm 3000
